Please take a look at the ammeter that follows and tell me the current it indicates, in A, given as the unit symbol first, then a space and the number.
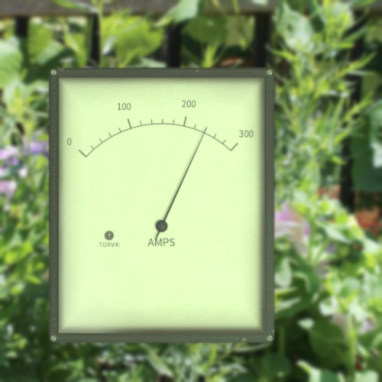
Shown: A 240
